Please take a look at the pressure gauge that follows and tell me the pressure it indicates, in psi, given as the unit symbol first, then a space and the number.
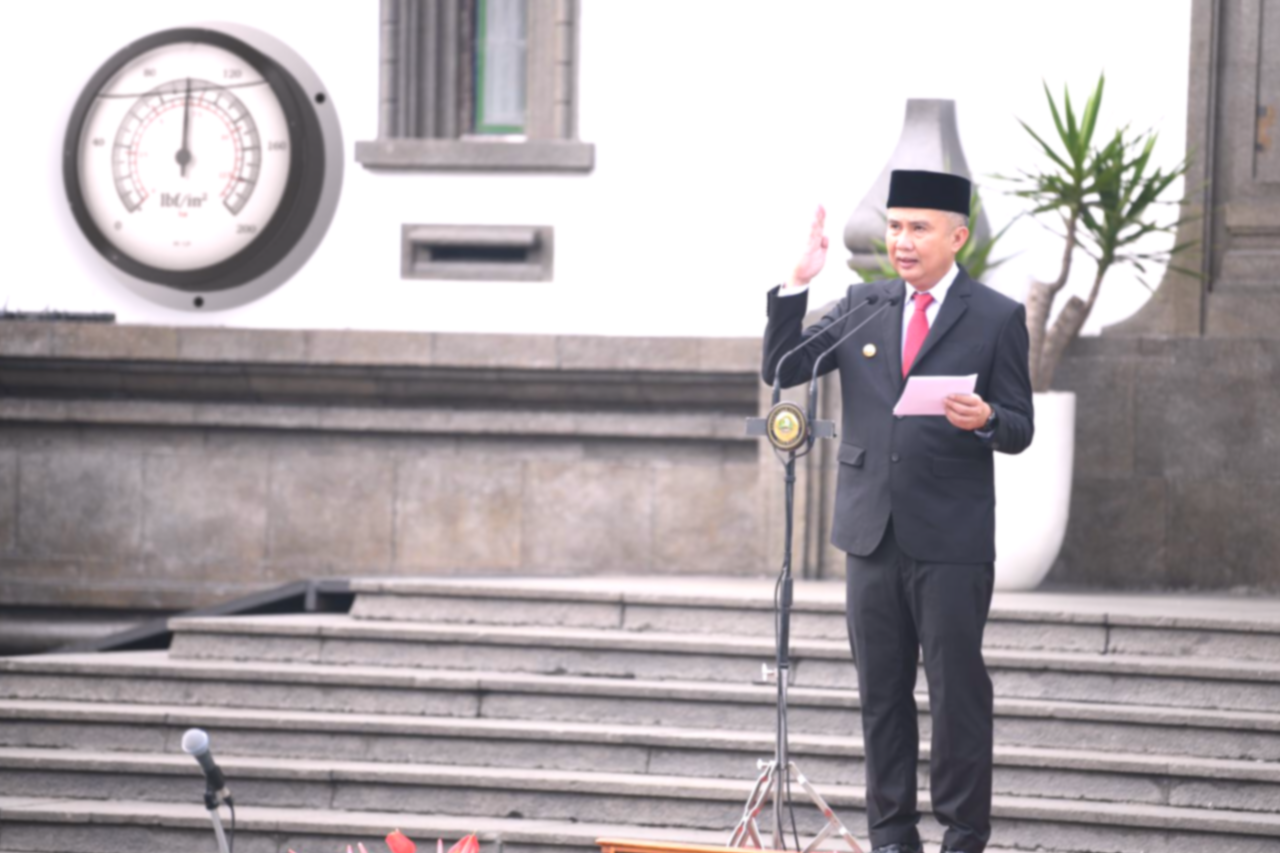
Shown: psi 100
